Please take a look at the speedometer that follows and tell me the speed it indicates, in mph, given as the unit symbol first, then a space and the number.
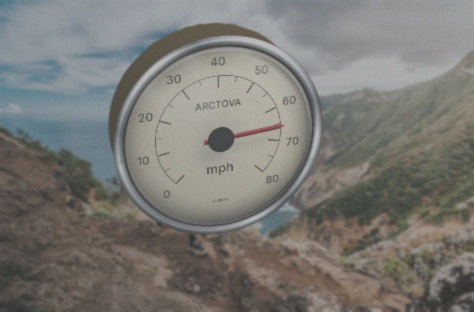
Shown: mph 65
